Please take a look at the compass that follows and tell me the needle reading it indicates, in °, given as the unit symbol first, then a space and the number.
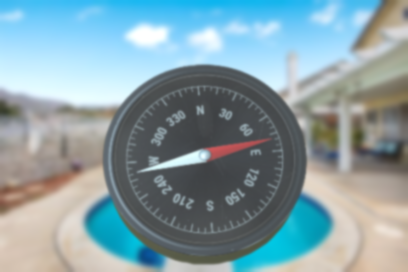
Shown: ° 80
